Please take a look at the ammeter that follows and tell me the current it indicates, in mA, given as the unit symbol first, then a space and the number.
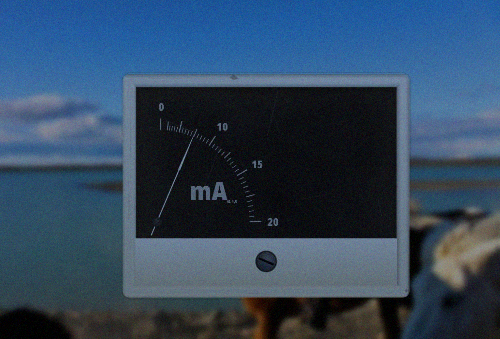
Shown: mA 7.5
